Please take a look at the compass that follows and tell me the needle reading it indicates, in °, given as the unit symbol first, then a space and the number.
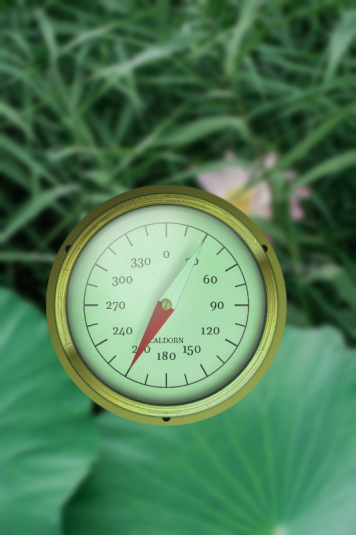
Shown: ° 210
